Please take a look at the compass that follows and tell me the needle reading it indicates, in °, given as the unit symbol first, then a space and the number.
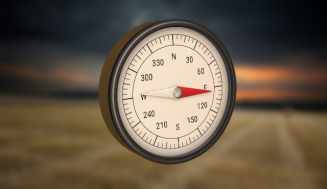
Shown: ° 95
